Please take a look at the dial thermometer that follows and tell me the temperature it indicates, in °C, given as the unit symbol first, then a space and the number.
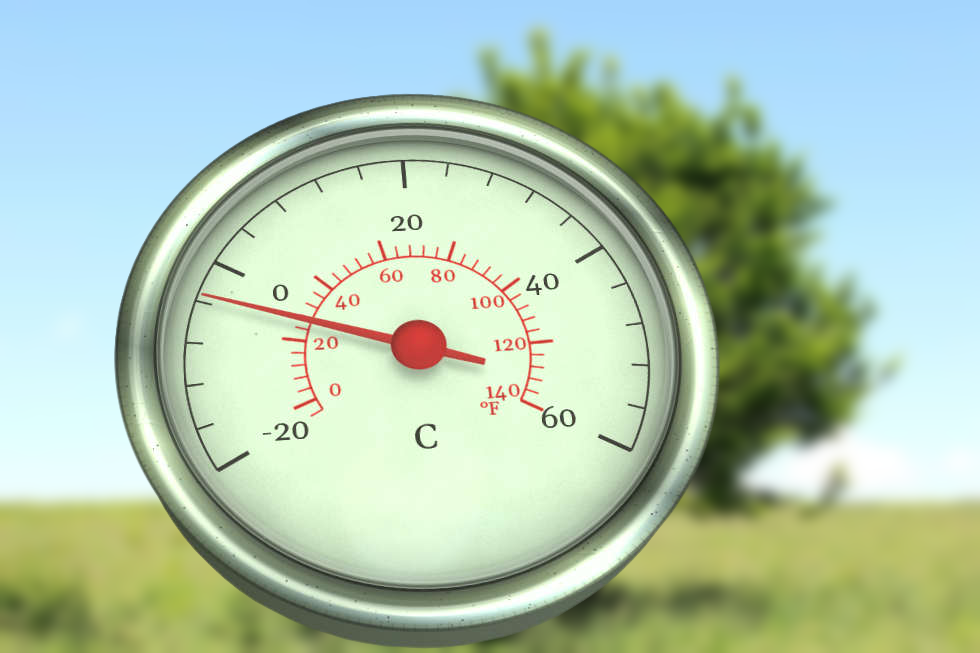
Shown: °C -4
